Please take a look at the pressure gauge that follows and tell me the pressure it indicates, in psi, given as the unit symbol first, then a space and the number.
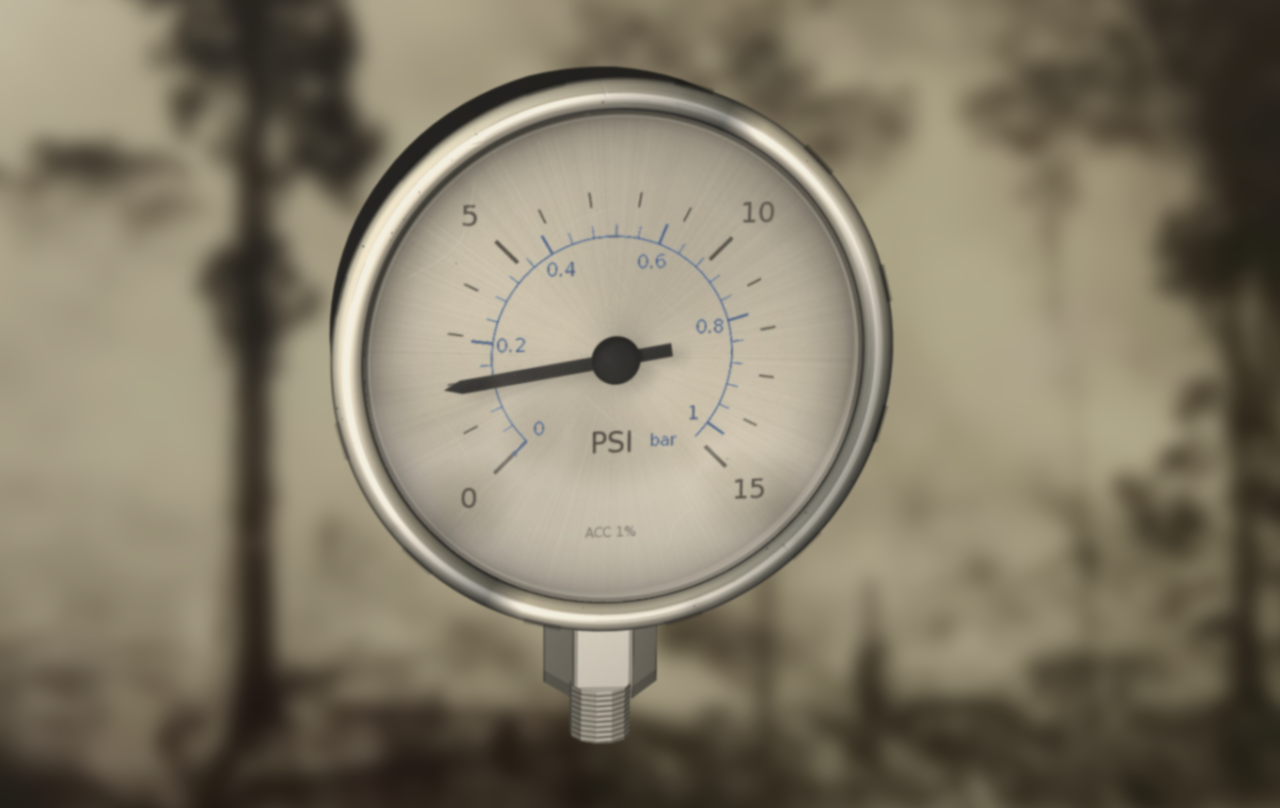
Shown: psi 2
